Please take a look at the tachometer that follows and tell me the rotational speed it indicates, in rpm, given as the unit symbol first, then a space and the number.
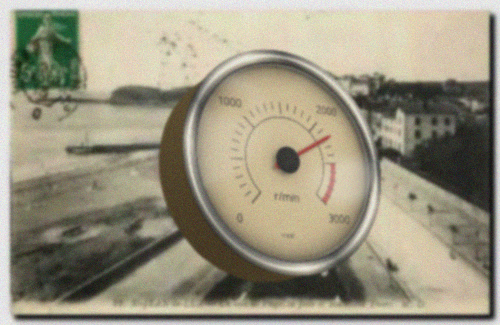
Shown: rpm 2200
